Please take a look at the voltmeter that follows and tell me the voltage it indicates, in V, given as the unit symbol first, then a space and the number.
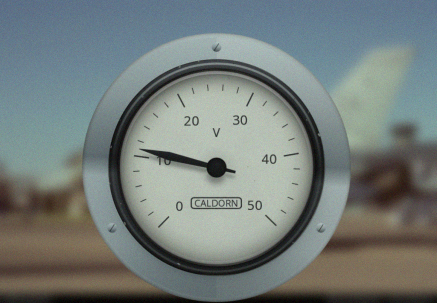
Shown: V 11
